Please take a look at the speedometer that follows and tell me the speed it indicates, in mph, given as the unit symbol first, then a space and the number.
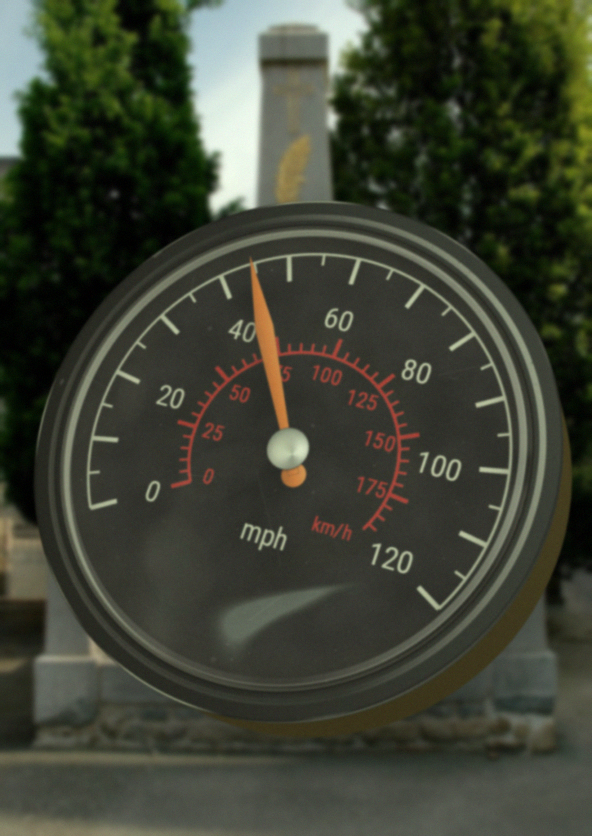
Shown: mph 45
